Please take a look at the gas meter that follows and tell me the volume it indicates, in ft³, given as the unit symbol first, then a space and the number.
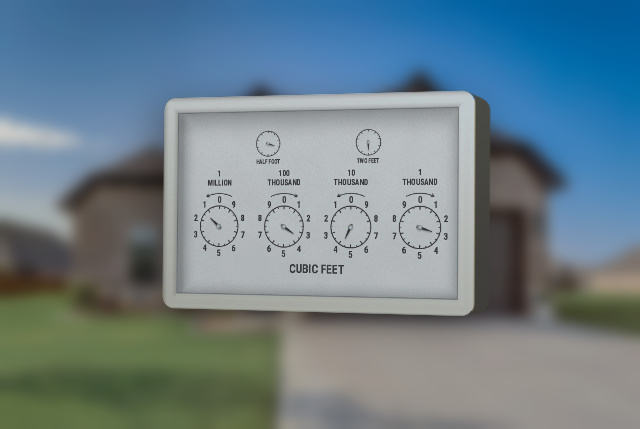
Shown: ft³ 134300
